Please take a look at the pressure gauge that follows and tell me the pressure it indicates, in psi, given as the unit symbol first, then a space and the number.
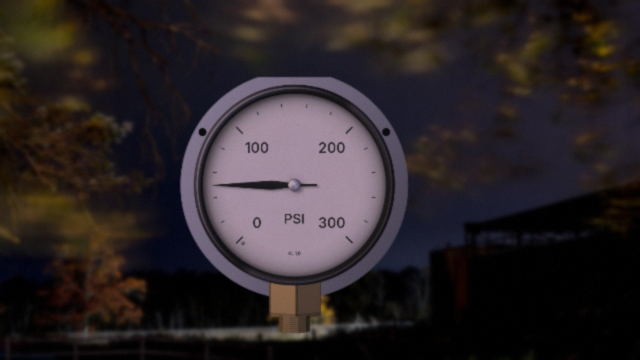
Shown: psi 50
